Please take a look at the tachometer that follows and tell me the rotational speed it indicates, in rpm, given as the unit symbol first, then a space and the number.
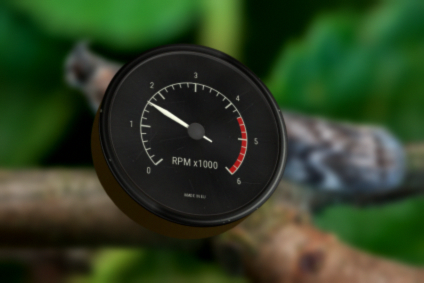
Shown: rpm 1600
